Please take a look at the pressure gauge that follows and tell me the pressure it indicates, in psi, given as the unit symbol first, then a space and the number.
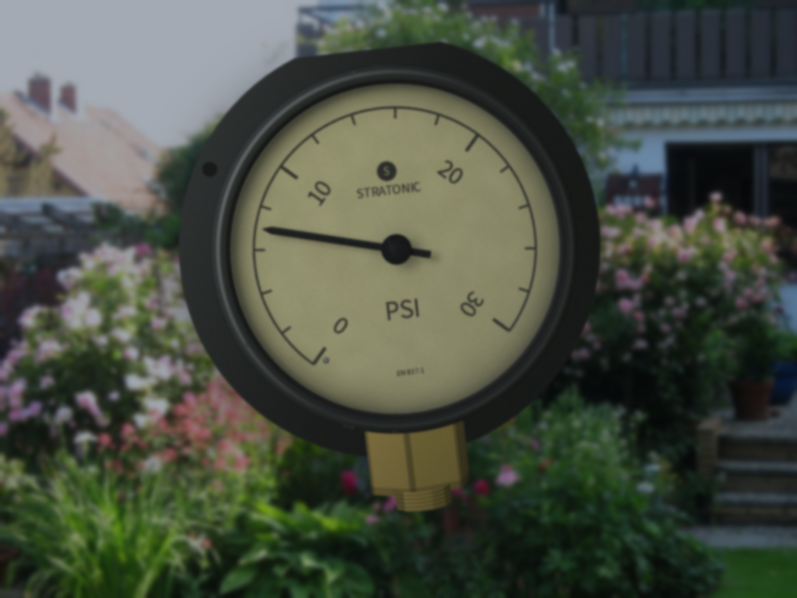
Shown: psi 7
